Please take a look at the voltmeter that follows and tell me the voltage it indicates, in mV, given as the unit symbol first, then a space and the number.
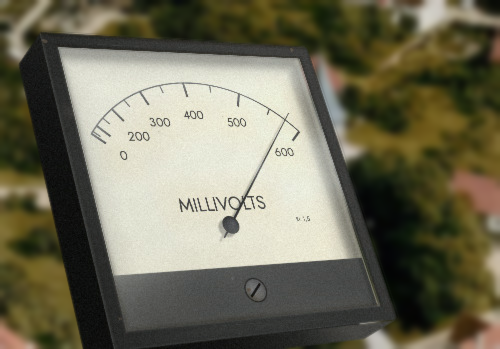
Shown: mV 575
